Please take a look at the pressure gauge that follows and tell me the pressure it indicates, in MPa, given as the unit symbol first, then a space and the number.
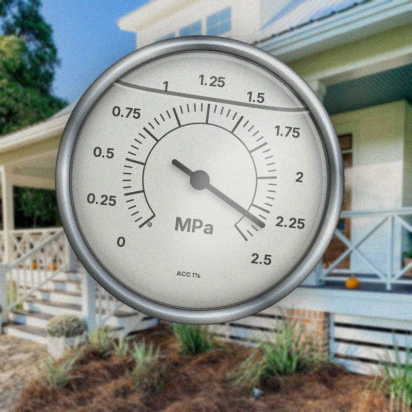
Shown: MPa 2.35
